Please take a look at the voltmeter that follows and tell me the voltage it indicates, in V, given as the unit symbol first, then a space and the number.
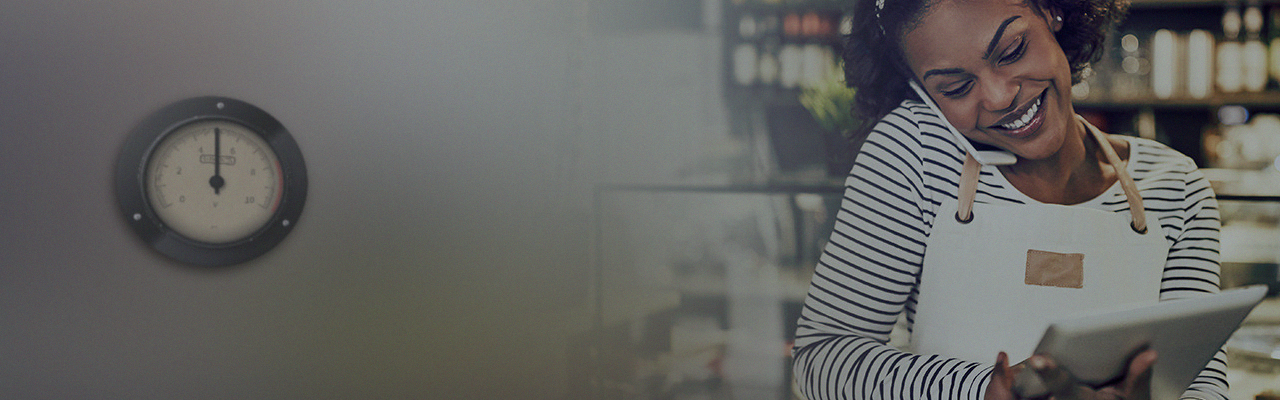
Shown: V 5
